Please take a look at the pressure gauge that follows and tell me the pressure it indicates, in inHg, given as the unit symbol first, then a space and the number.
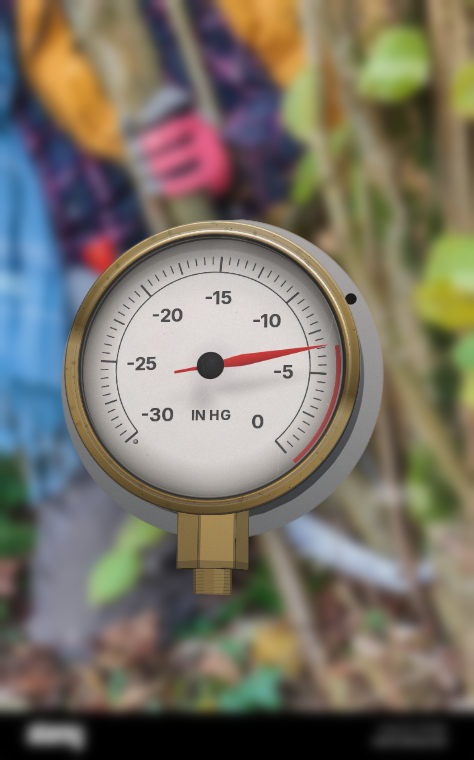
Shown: inHg -6.5
